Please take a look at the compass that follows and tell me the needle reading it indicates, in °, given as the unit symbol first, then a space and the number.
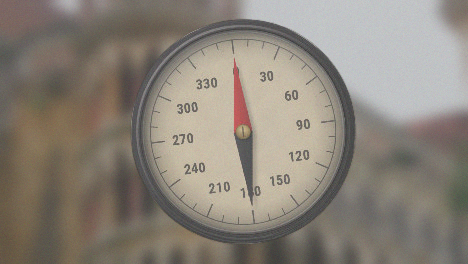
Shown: ° 0
